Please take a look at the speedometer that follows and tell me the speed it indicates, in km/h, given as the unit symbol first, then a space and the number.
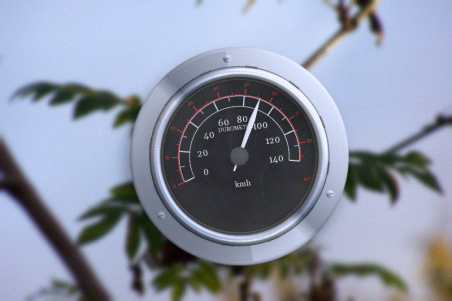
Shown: km/h 90
